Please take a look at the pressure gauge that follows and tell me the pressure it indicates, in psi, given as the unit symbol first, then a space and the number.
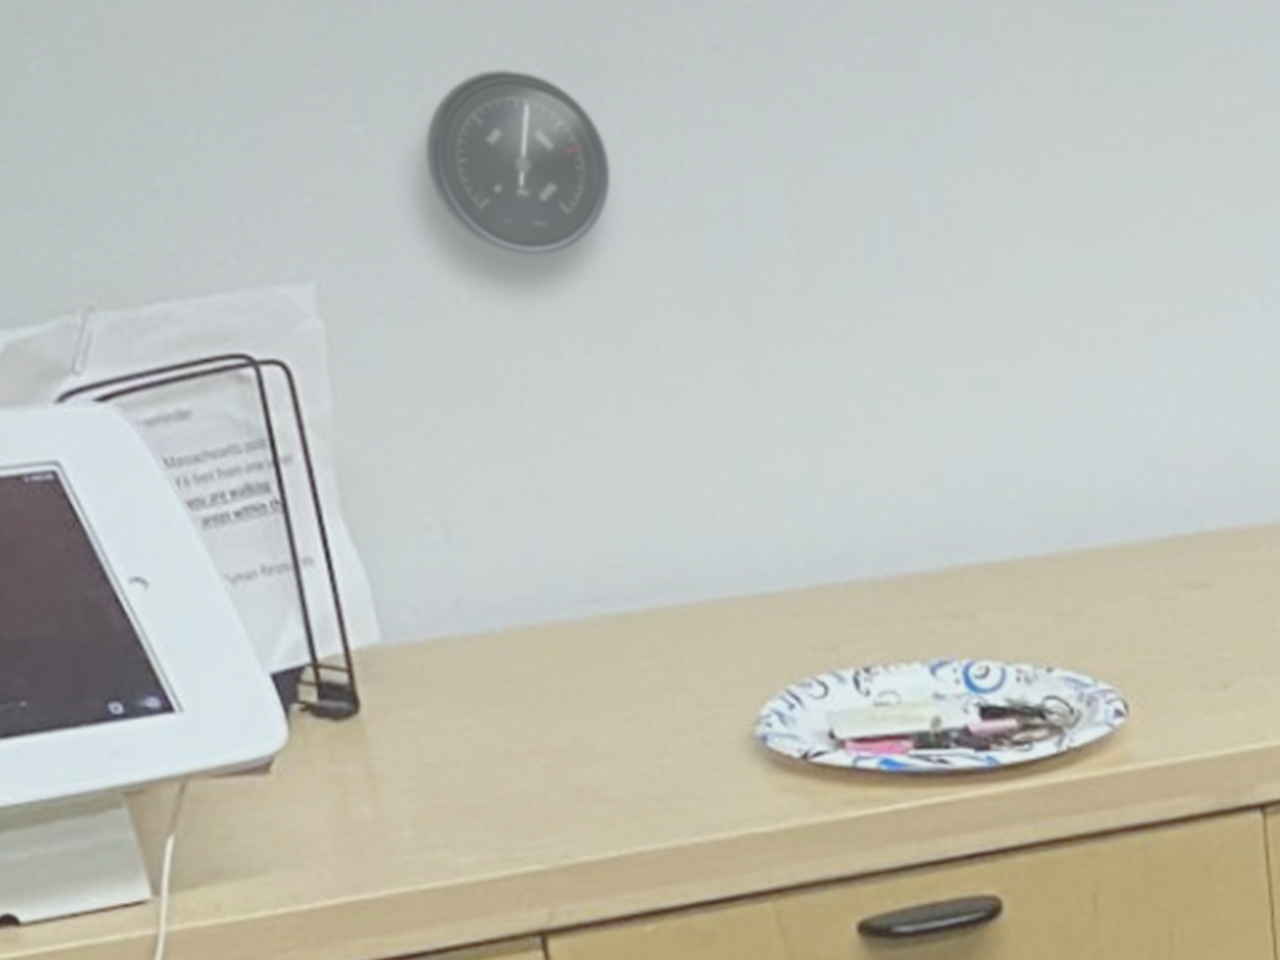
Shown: psi 800
